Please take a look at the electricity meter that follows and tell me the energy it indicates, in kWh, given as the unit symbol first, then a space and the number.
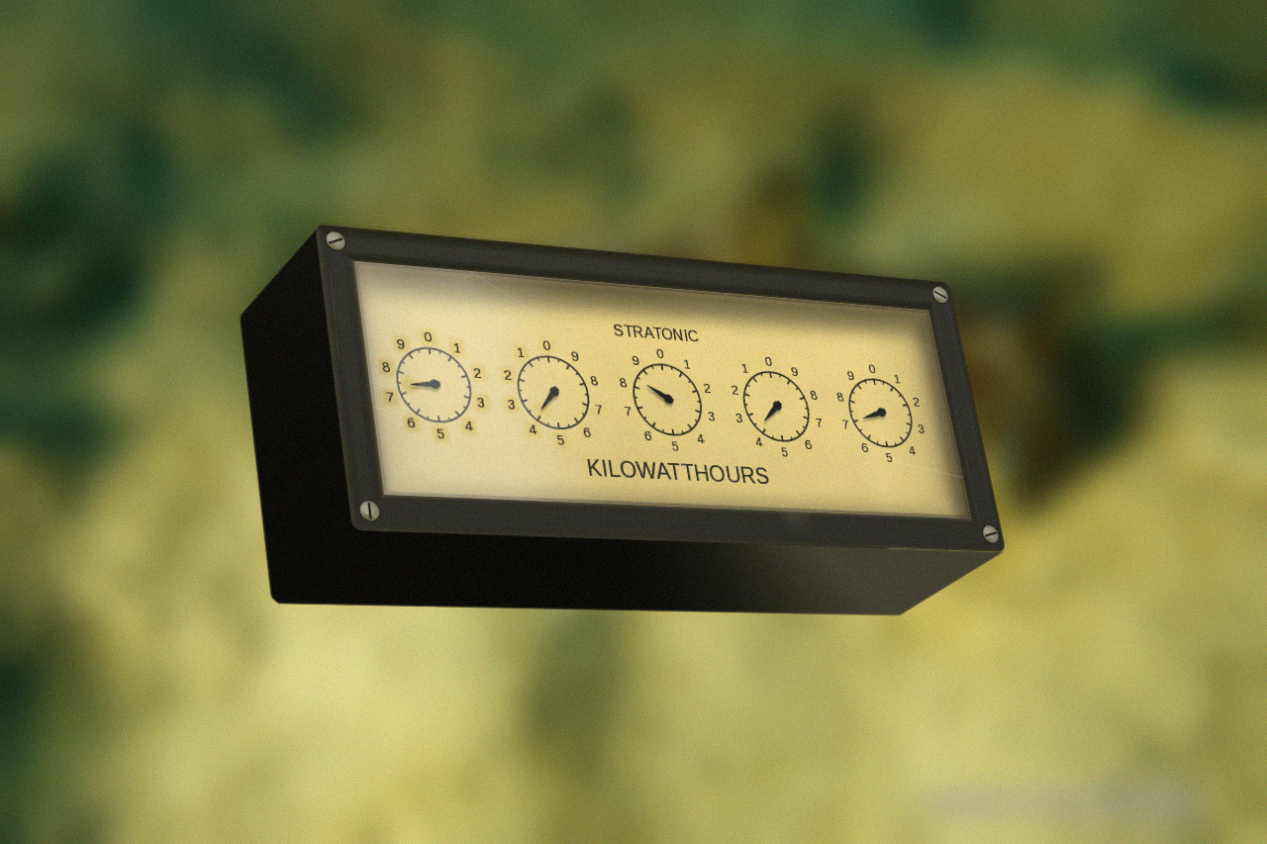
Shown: kWh 73837
